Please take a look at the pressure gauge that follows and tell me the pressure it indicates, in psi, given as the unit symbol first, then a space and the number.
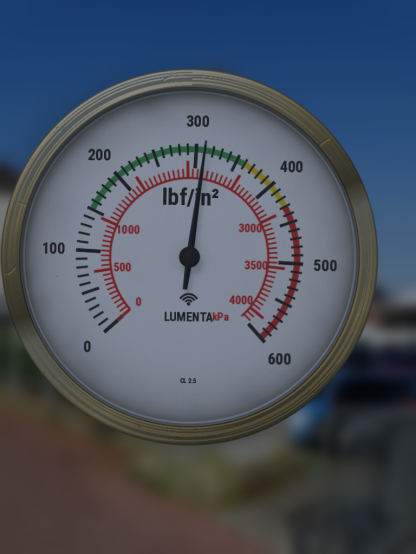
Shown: psi 310
